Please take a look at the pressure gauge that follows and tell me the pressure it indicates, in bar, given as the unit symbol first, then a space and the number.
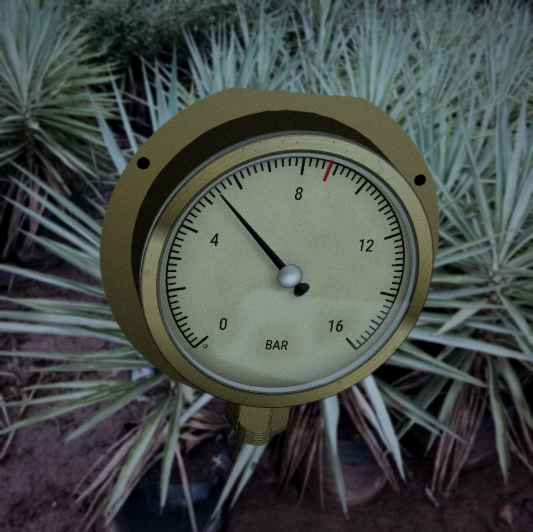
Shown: bar 5.4
